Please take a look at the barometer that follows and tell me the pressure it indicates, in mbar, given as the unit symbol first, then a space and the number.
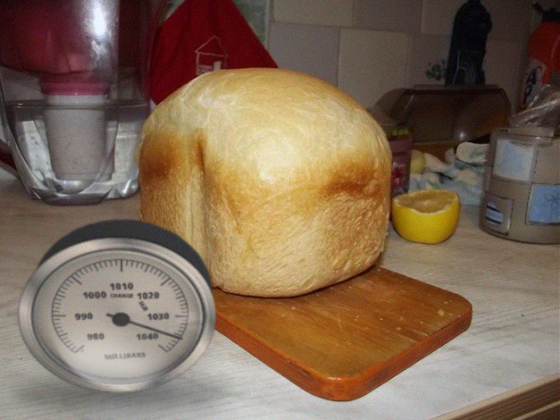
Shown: mbar 1035
